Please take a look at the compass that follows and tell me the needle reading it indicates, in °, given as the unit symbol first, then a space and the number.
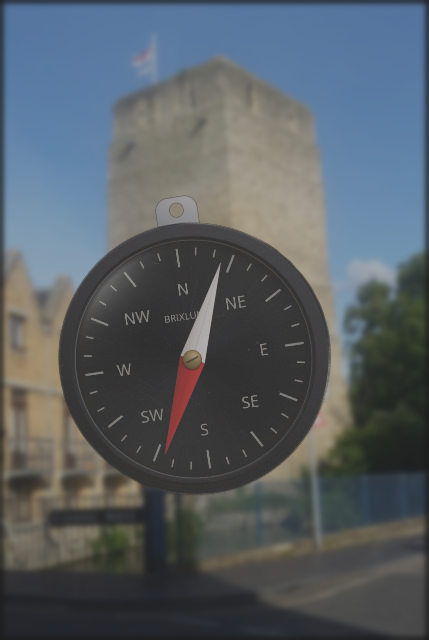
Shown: ° 205
